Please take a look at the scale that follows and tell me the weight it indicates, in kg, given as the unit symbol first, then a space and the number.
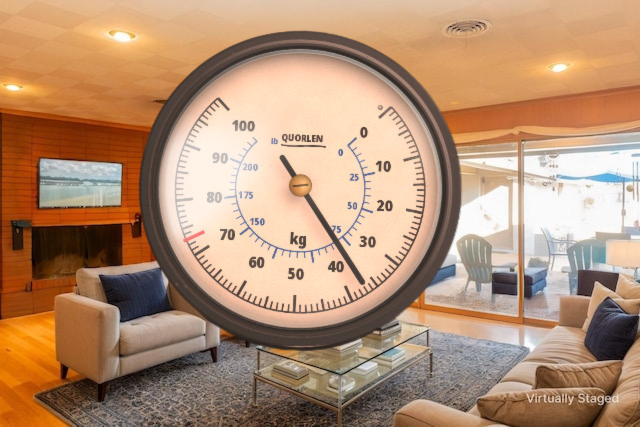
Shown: kg 37
